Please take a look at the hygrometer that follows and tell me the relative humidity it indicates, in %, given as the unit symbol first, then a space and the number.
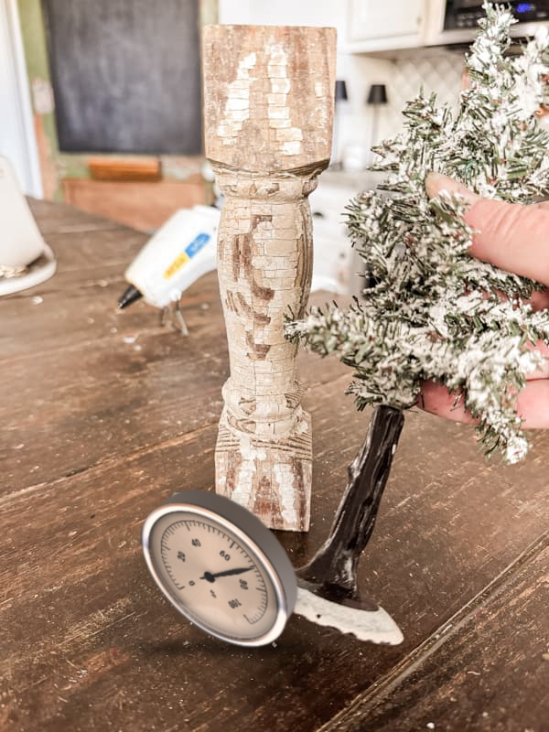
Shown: % 70
